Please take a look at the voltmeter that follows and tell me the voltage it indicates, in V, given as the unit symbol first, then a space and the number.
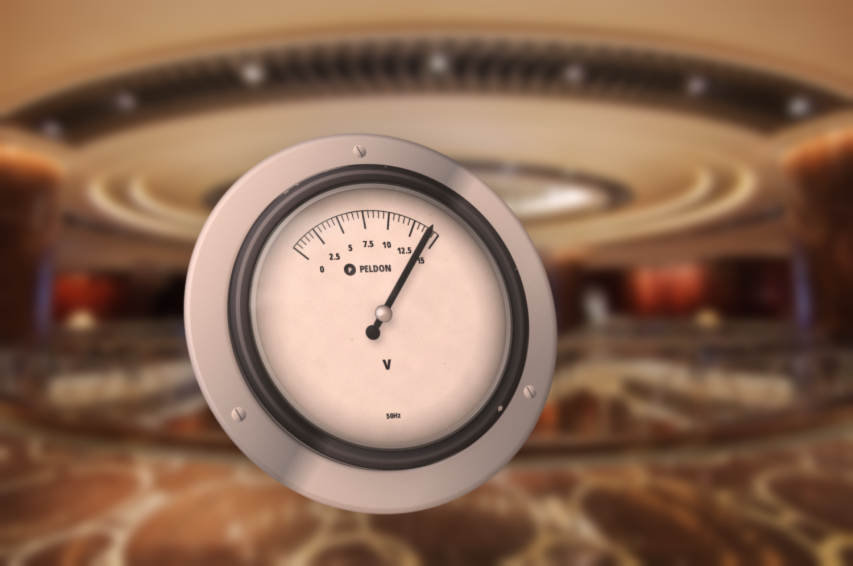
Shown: V 14
